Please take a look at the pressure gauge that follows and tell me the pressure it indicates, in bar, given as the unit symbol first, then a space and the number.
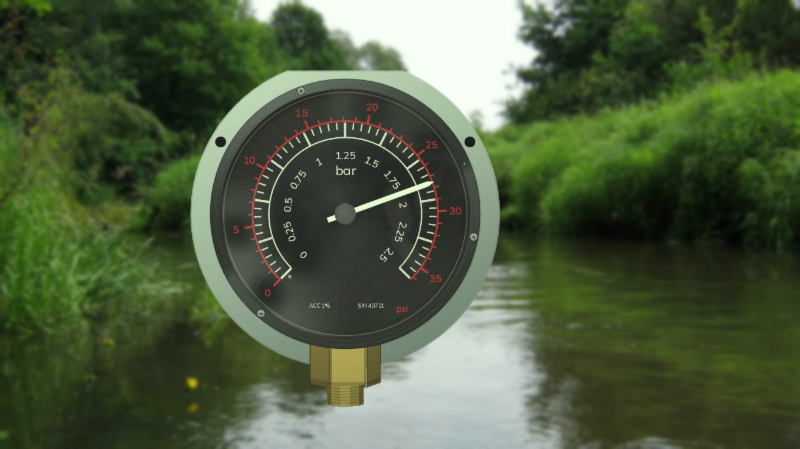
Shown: bar 1.9
